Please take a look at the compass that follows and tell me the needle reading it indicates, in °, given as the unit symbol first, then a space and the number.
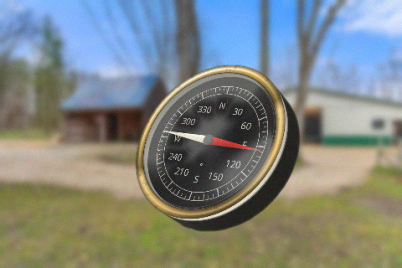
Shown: ° 95
